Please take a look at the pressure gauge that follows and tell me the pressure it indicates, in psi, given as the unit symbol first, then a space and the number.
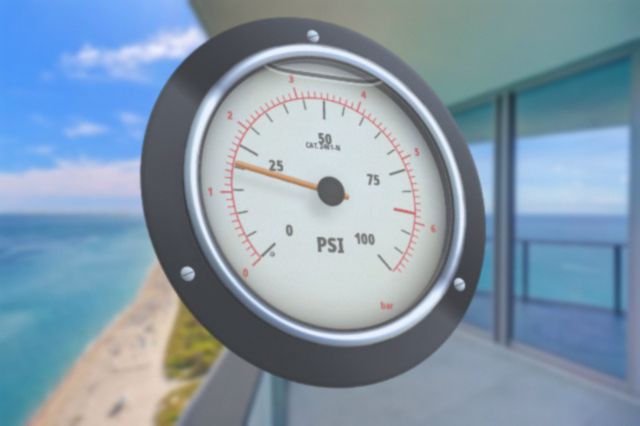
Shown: psi 20
